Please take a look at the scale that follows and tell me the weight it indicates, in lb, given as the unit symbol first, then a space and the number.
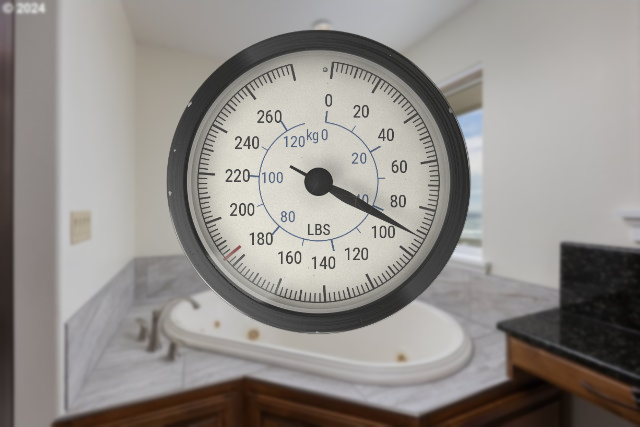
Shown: lb 92
